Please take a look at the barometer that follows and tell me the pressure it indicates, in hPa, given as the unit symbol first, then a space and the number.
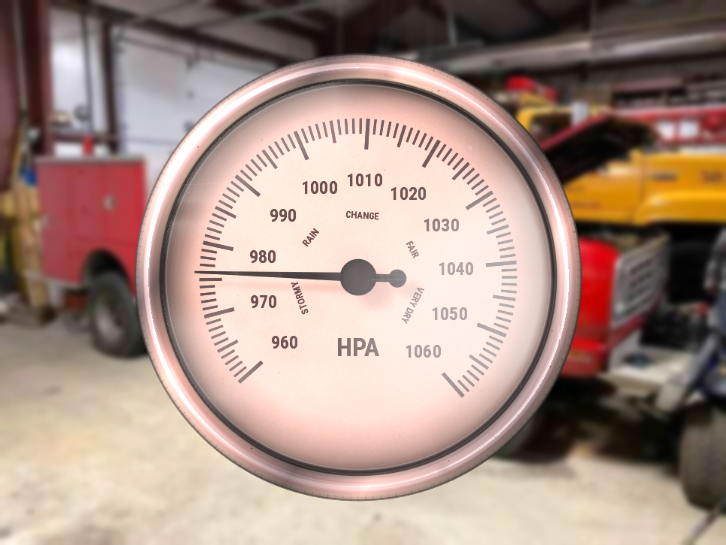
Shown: hPa 976
